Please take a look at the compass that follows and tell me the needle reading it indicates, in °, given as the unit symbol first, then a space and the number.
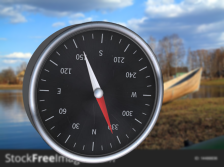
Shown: ° 335
